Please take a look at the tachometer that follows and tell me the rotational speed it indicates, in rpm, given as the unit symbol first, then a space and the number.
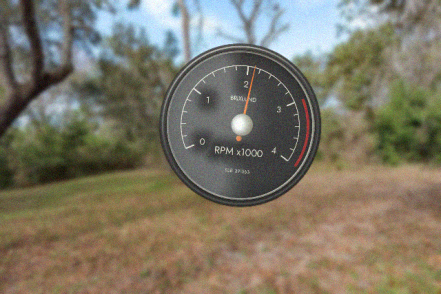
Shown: rpm 2100
